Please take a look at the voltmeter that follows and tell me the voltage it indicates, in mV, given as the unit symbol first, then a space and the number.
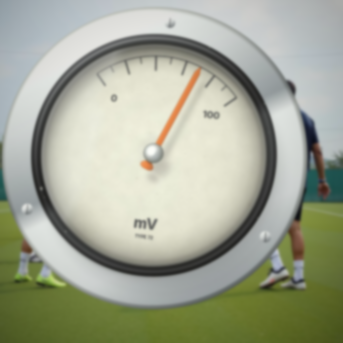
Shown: mV 70
